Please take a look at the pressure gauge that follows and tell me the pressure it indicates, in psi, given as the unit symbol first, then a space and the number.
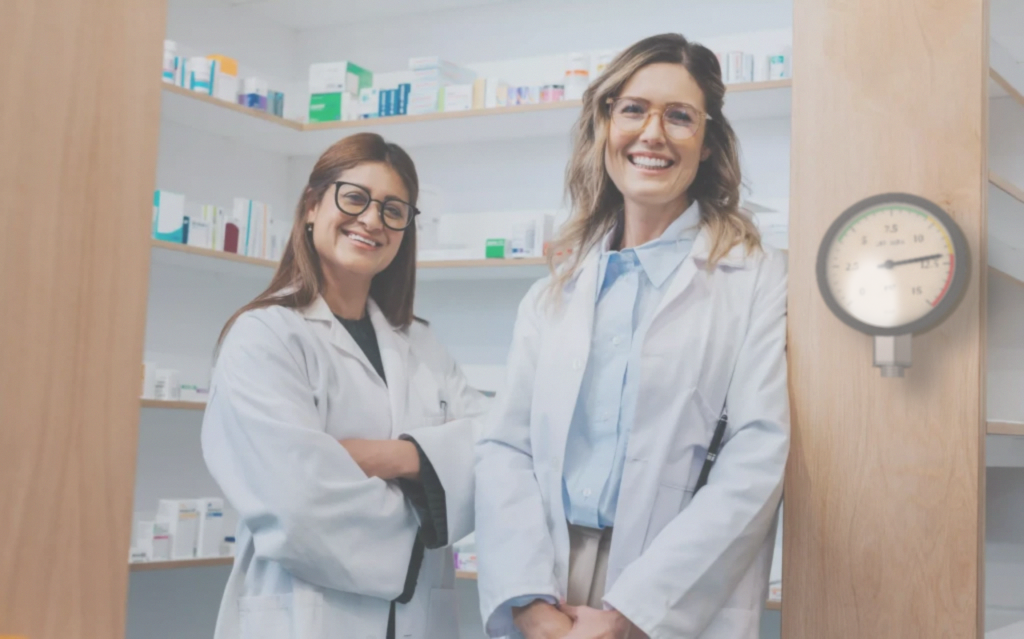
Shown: psi 12
